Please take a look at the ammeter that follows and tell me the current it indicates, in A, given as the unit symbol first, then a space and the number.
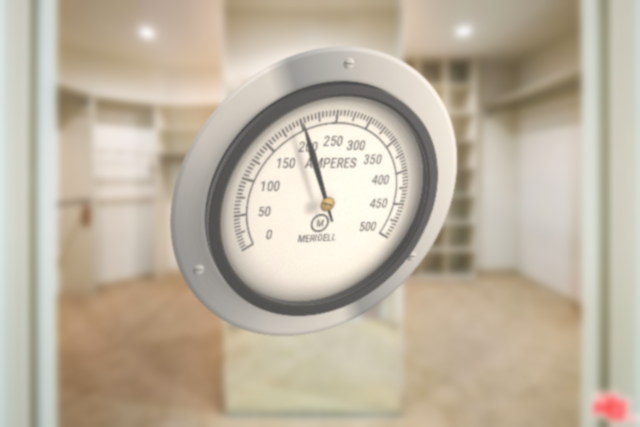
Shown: A 200
